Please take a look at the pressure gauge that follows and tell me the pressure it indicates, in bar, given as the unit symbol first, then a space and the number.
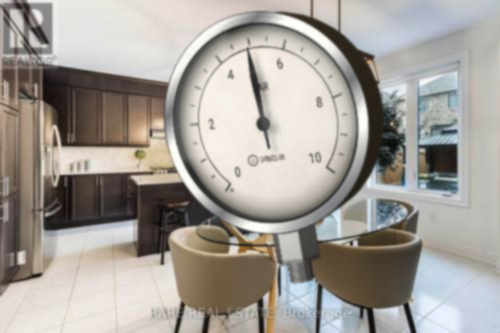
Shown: bar 5
